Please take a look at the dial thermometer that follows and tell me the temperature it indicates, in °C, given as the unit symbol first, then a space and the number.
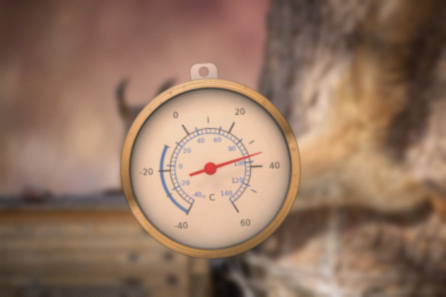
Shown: °C 35
